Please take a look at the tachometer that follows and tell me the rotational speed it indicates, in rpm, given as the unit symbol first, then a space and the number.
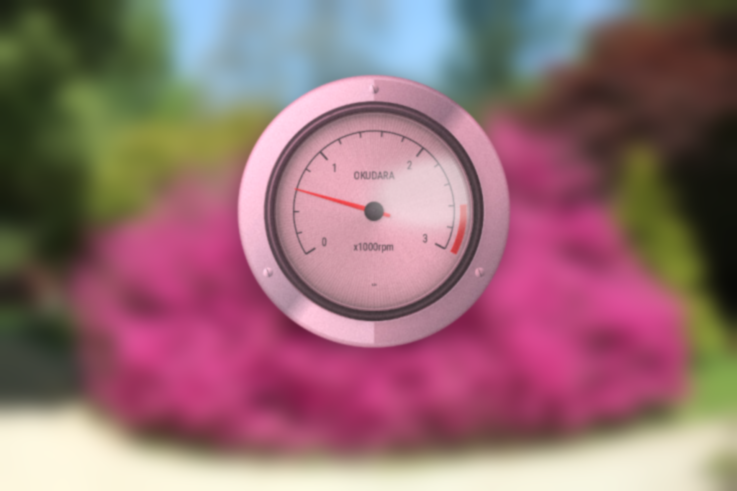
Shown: rpm 600
